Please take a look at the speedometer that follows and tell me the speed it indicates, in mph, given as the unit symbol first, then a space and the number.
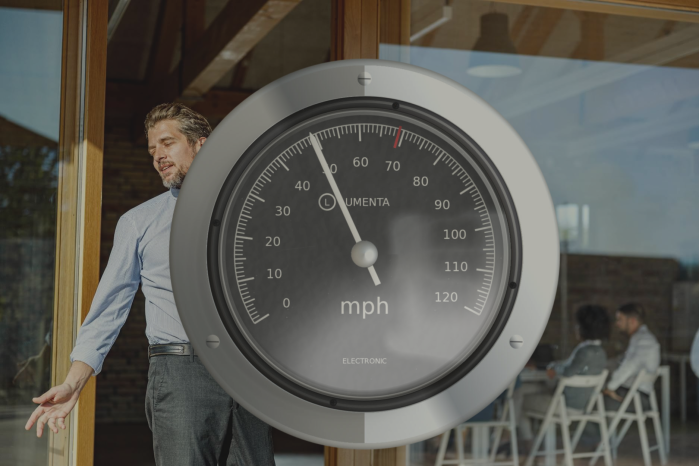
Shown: mph 49
